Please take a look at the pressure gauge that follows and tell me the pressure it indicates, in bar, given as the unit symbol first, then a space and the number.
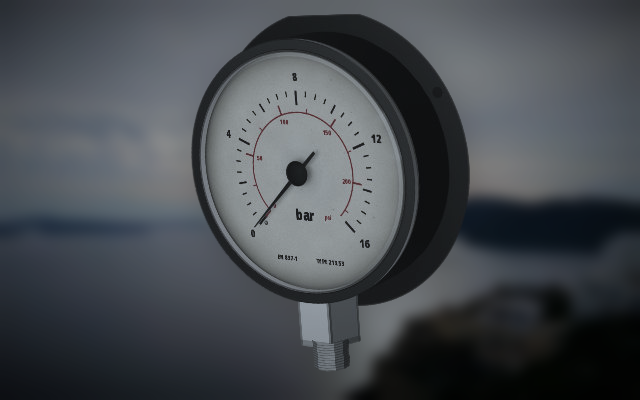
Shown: bar 0
